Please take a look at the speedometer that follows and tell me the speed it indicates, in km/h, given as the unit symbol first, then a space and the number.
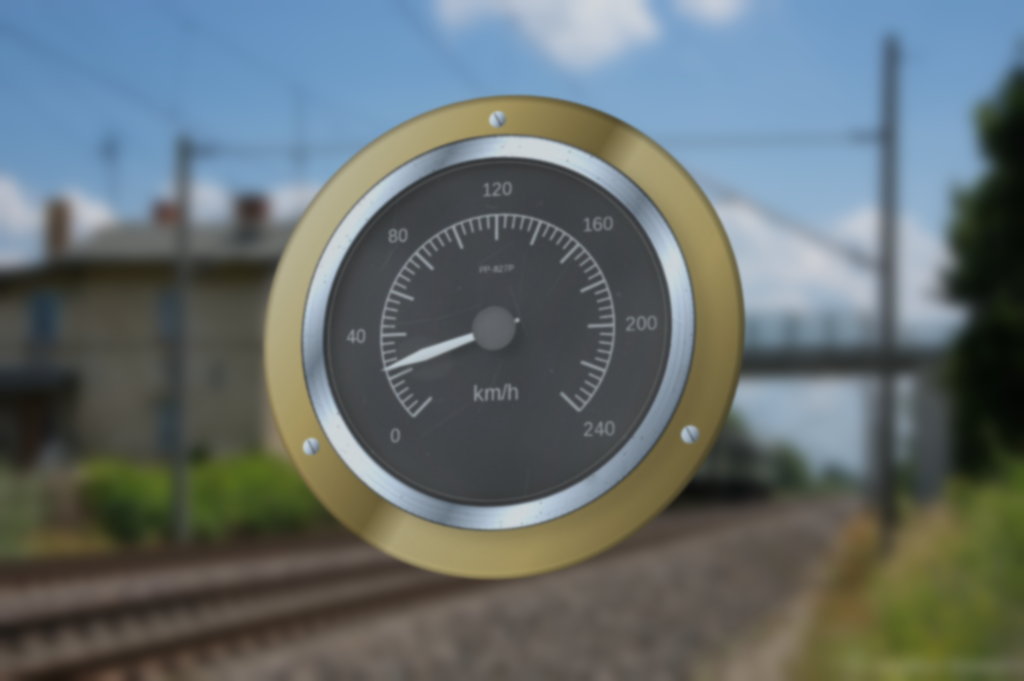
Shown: km/h 24
